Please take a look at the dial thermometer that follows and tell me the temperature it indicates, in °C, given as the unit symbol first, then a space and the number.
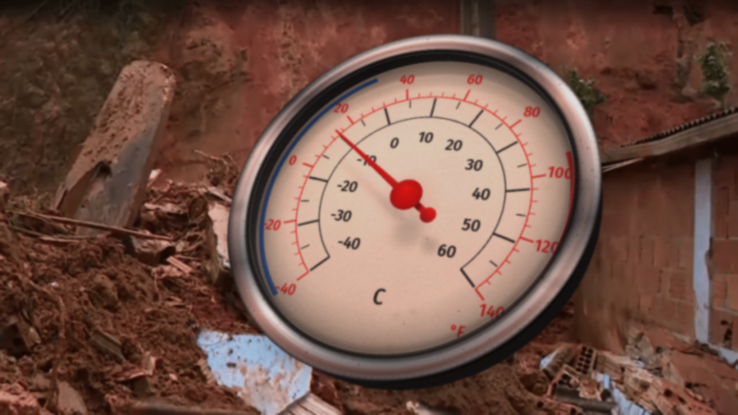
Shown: °C -10
